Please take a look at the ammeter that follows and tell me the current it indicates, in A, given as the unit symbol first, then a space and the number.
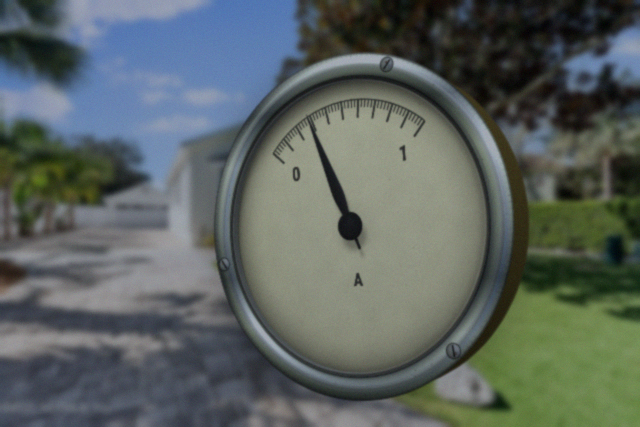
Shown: A 0.3
